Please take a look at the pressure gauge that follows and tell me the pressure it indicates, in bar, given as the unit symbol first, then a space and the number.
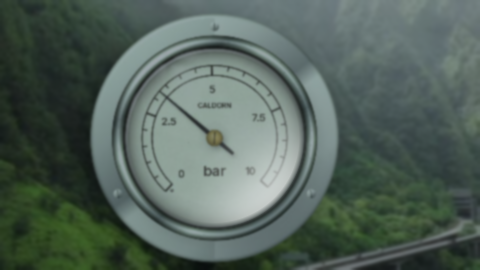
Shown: bar 3.25
